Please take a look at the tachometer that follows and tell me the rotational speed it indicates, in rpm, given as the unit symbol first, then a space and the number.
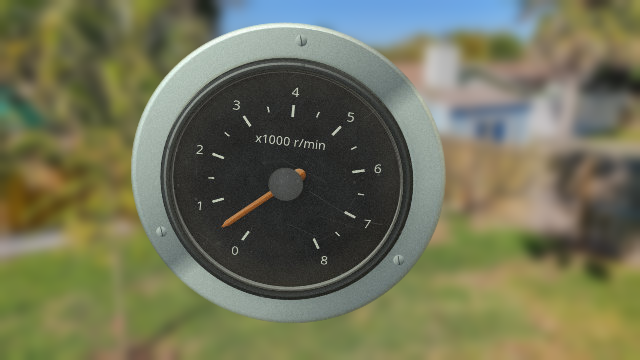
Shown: rpm 500
